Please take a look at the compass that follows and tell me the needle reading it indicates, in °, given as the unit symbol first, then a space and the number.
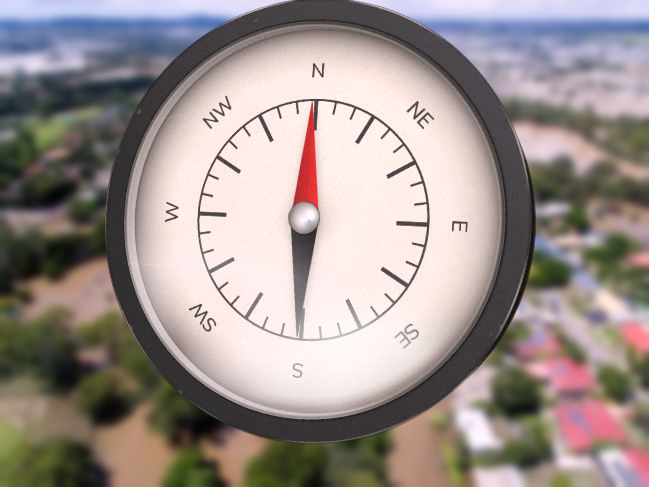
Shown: ° 0
